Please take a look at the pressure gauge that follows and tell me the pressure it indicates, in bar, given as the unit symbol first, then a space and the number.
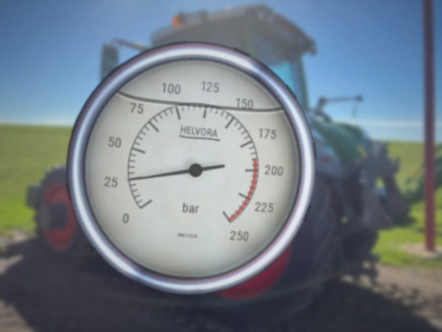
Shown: bar 25
